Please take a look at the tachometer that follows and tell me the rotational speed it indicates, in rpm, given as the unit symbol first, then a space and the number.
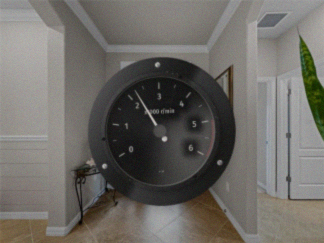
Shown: rpm 2250
